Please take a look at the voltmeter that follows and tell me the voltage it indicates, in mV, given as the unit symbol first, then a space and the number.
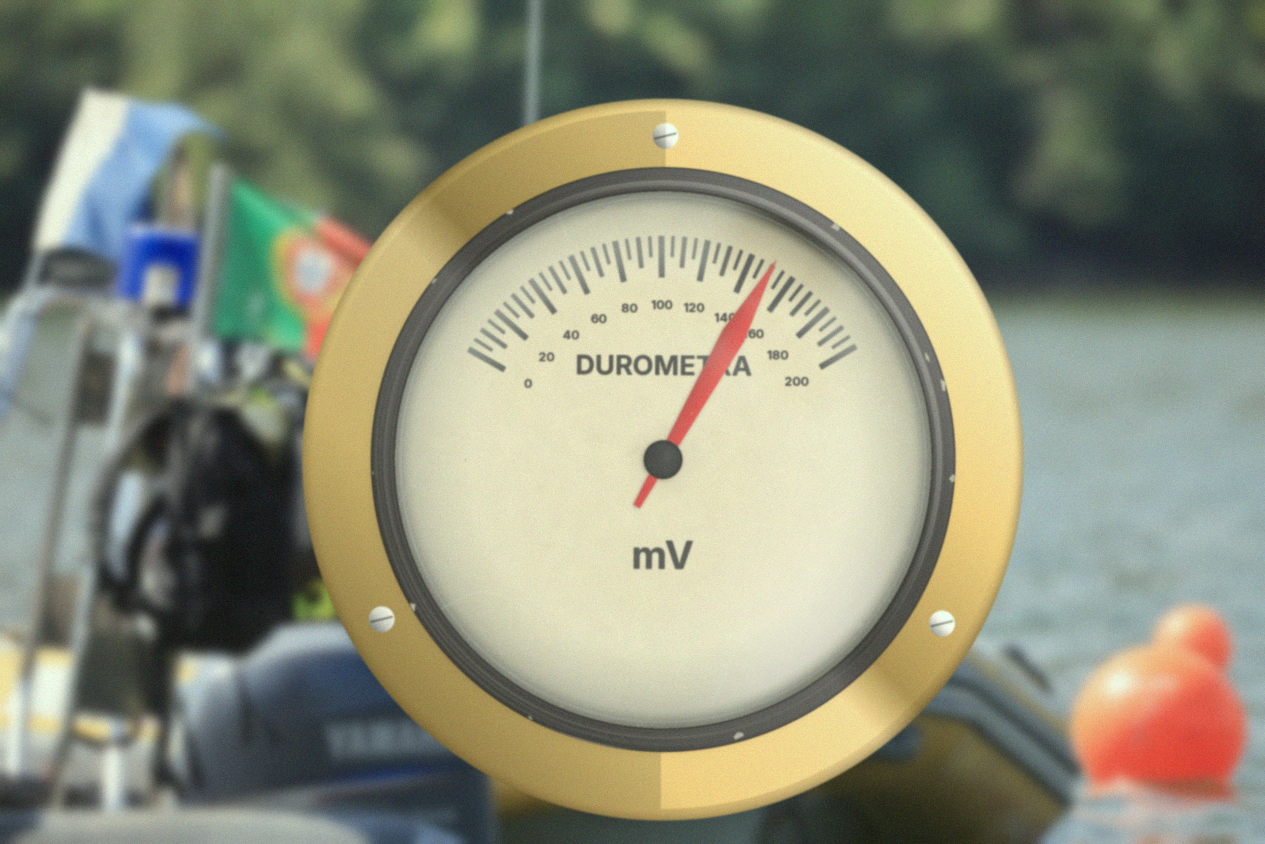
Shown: mV 150
